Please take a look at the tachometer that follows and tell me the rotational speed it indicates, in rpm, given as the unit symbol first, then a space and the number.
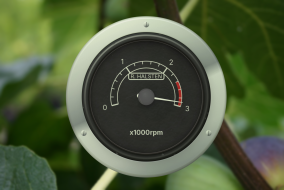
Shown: rpm 2900
